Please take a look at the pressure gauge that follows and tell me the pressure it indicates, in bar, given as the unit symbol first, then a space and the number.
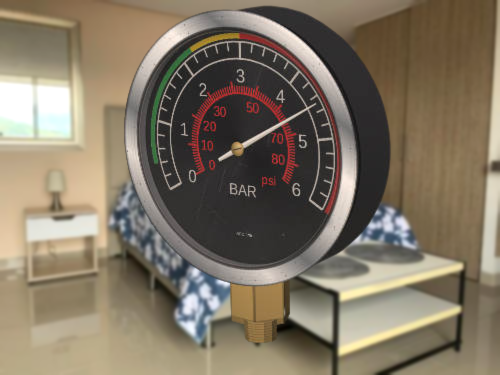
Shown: bar 4.5
